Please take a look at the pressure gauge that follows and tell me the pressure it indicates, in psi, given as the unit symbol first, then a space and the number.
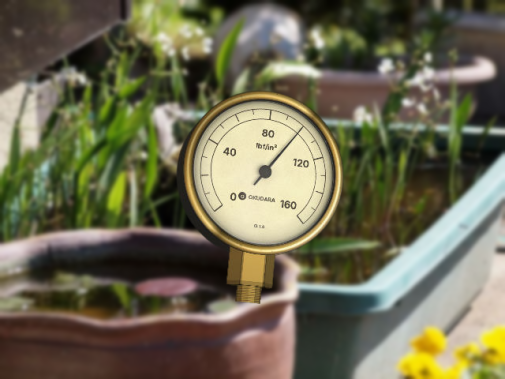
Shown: psi 100
